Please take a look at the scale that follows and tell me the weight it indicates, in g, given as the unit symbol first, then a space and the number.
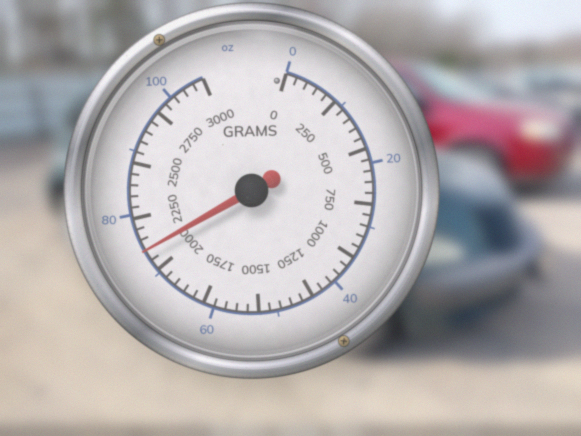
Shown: g 2100
